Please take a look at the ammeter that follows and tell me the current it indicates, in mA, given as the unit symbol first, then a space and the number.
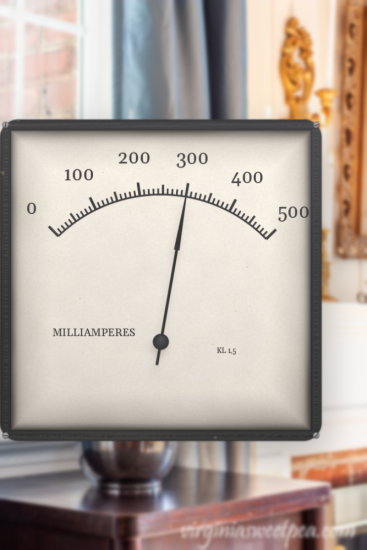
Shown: mA 300
